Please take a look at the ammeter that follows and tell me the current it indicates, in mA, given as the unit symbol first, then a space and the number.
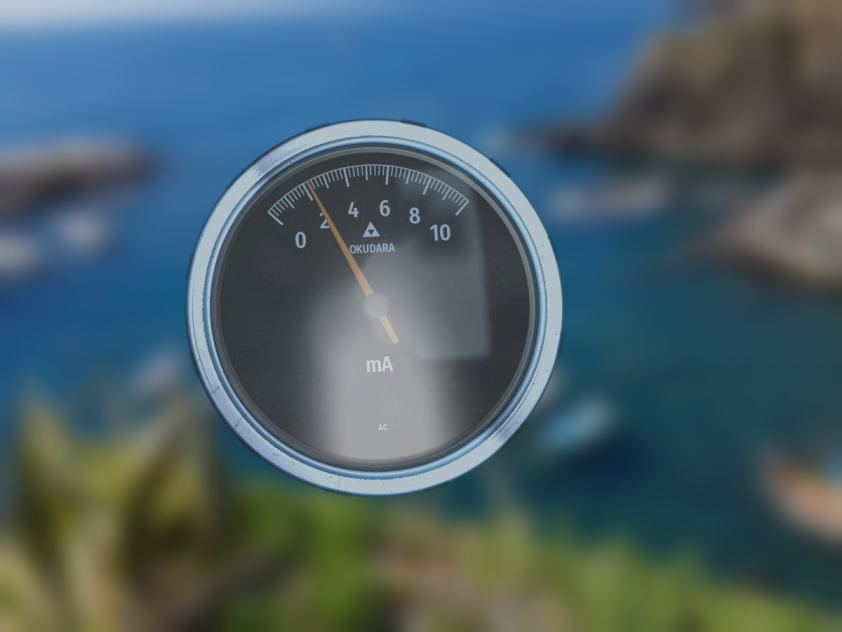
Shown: mA 2.2
